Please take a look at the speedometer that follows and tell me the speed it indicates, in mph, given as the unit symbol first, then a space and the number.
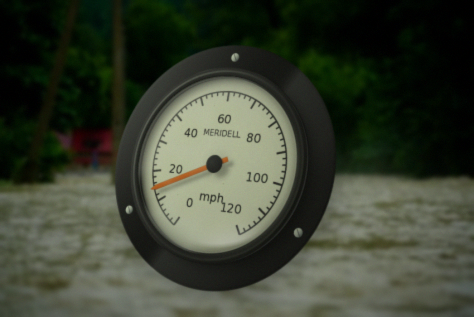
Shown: mph 14
